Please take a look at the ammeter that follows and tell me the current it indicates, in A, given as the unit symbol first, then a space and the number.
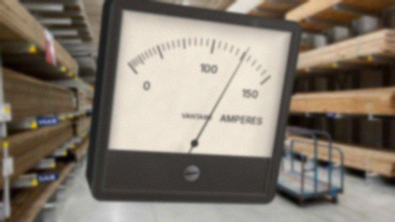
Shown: A 125
